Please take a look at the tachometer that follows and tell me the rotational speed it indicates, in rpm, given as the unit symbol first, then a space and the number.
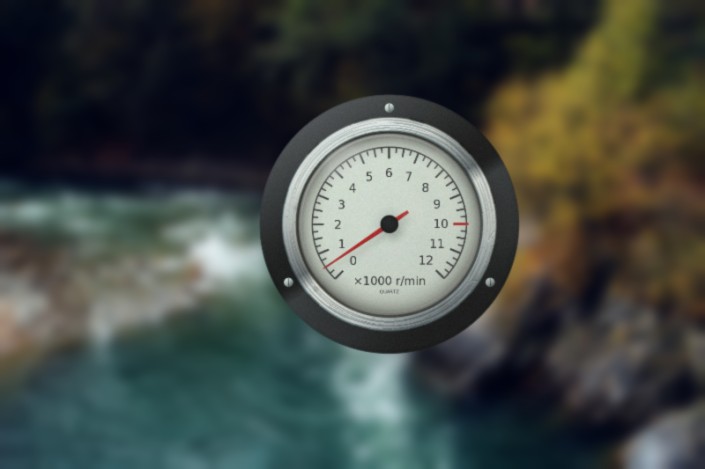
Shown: rpm 500
